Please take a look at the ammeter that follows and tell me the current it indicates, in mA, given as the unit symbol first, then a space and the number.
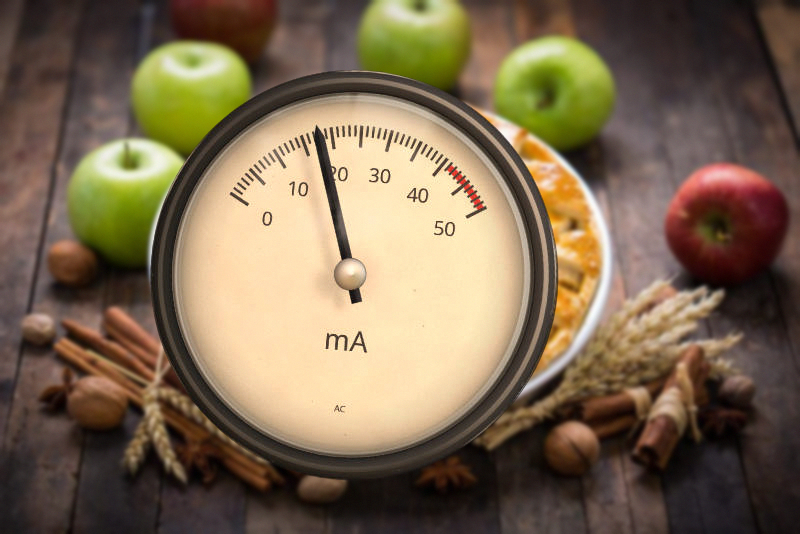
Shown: mA 18
